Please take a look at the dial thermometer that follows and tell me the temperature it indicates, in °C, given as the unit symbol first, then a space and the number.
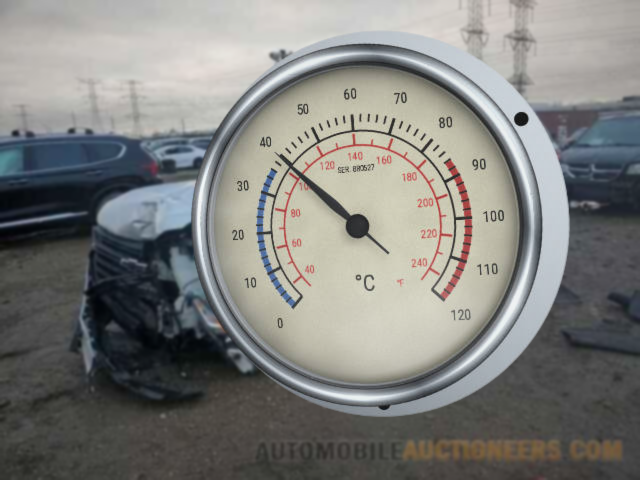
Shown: °C 40
